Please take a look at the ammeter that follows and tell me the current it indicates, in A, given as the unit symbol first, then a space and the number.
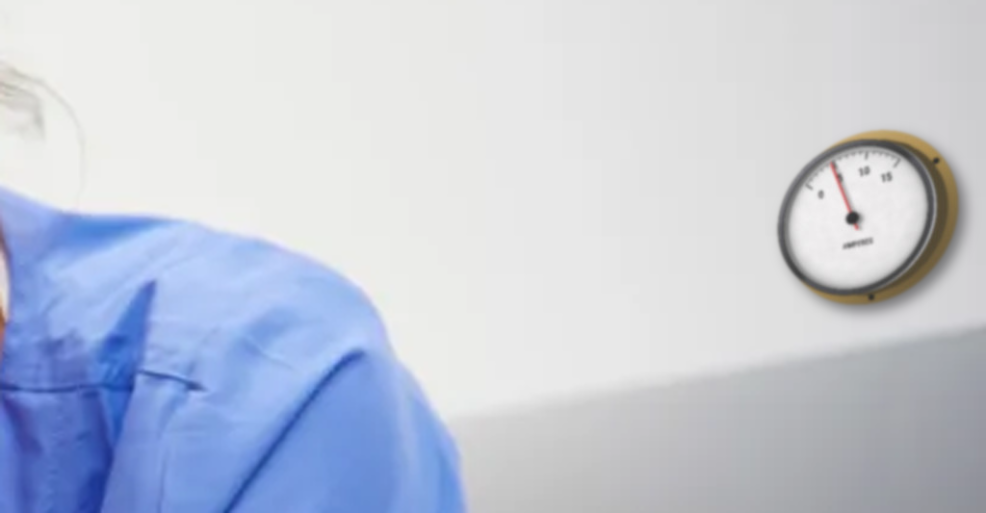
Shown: A 5
